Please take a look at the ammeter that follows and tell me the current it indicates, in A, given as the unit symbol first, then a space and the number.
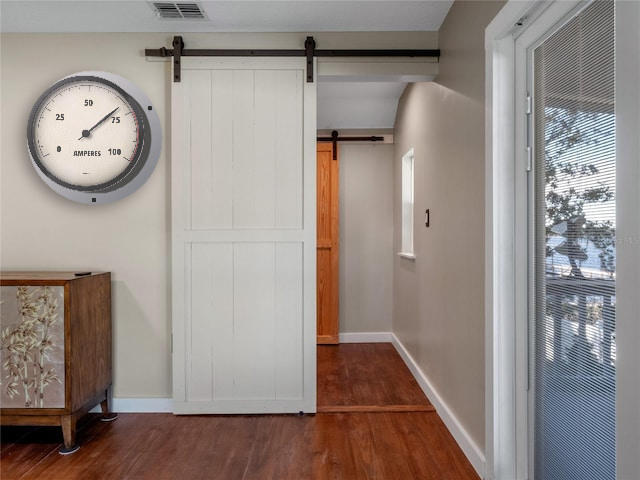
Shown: A 70
